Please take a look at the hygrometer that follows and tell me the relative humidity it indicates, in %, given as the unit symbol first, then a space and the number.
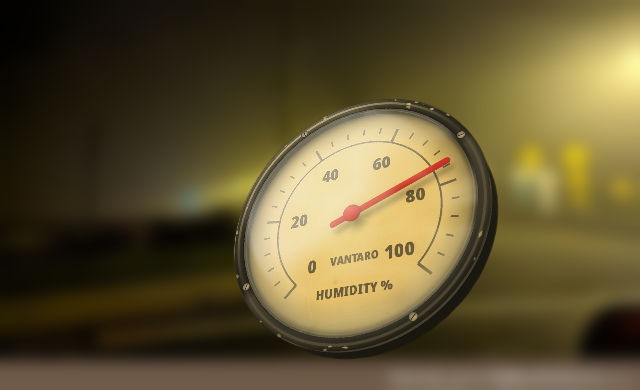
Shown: % 76
